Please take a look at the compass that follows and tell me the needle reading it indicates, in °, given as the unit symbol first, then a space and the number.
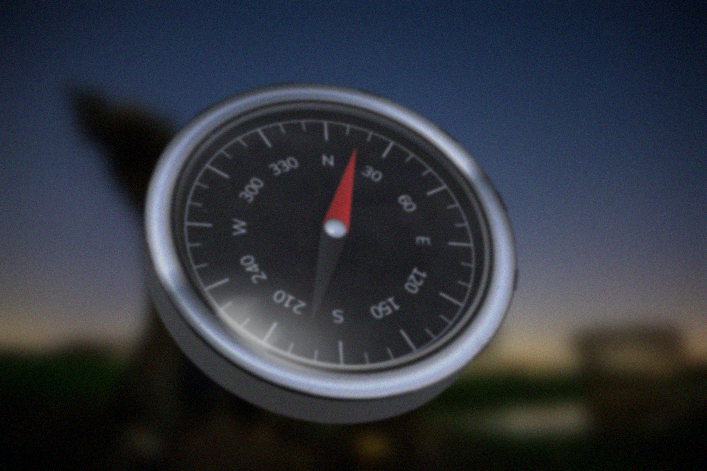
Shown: ° 15
